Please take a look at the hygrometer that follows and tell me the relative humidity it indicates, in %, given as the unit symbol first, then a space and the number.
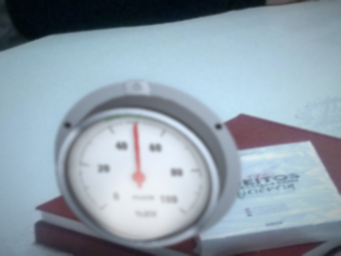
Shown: % 50
